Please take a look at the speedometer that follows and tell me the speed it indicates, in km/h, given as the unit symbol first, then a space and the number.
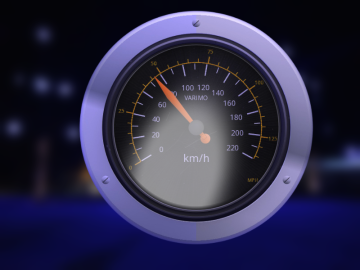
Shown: km/h 75
